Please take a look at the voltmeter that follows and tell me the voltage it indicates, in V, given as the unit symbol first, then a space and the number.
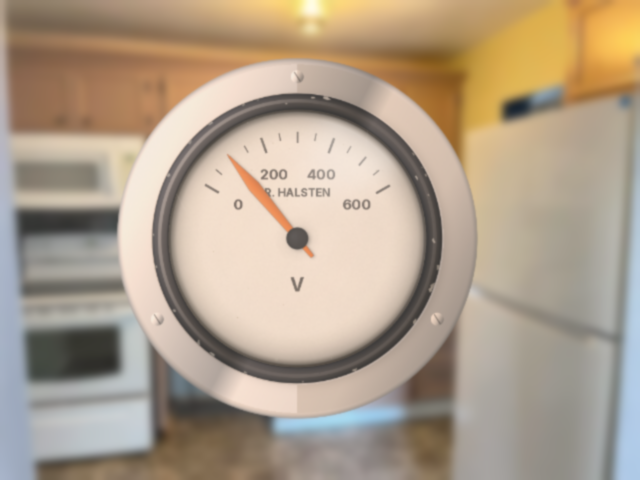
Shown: V 100
